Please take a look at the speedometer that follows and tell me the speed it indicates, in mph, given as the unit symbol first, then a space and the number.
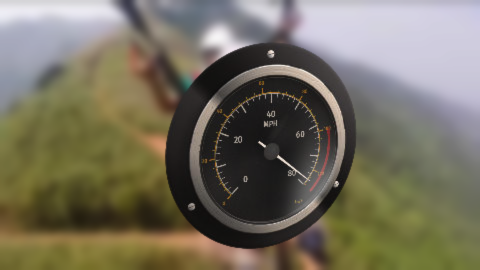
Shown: mph 78
